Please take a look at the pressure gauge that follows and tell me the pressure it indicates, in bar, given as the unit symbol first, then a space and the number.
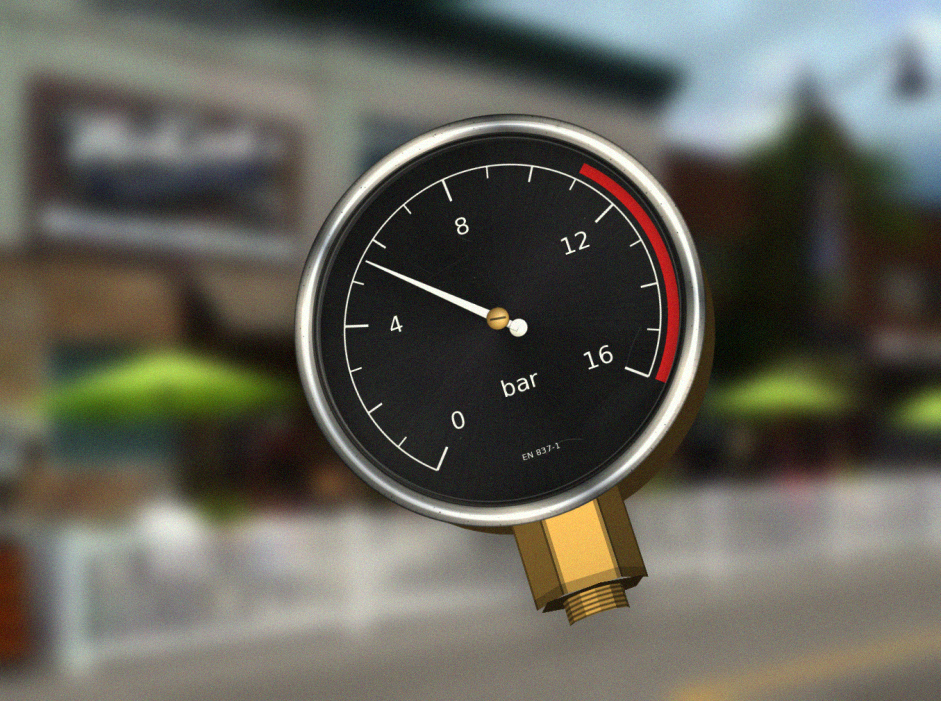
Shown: bar 5.5
